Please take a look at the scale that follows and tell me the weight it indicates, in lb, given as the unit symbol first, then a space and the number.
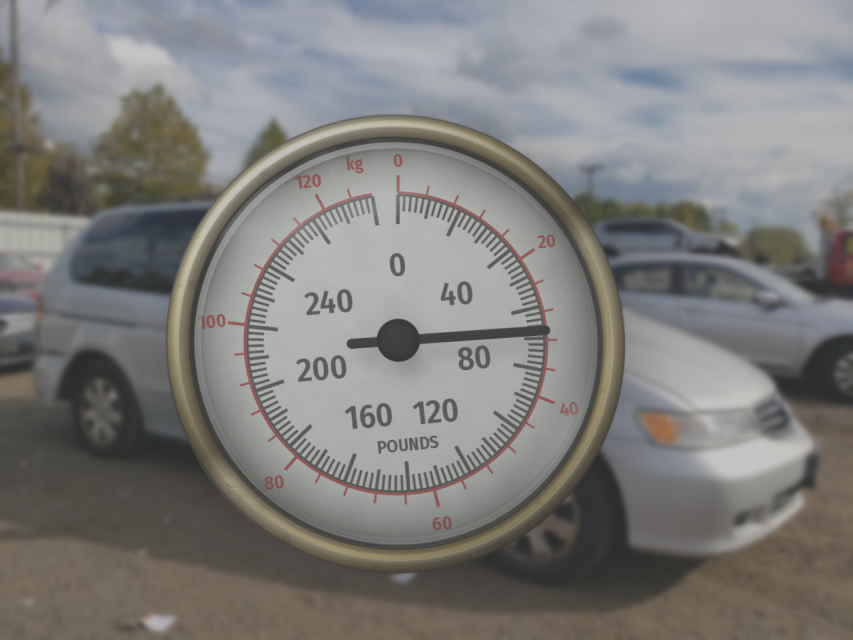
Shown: lb 68
